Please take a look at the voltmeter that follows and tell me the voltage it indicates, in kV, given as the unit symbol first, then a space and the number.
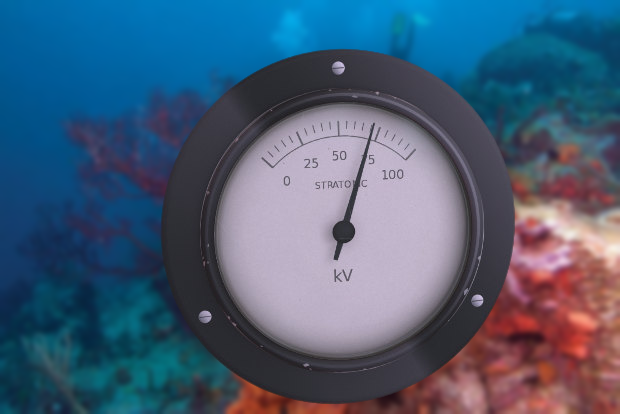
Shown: kV 70
